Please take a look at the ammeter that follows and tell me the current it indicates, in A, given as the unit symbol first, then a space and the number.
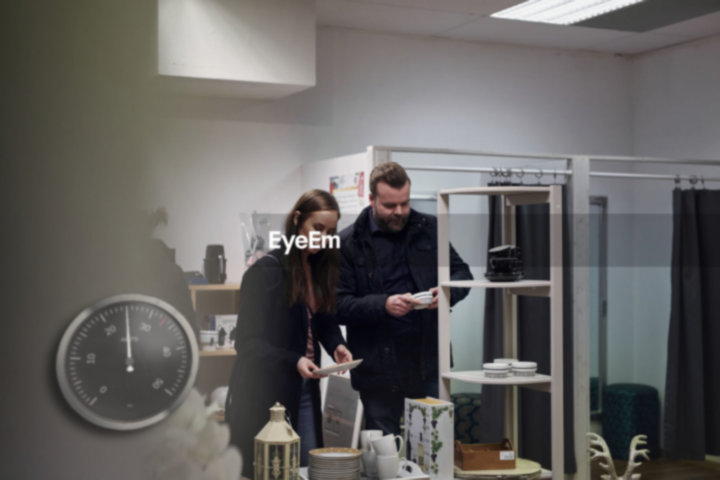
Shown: A 25
